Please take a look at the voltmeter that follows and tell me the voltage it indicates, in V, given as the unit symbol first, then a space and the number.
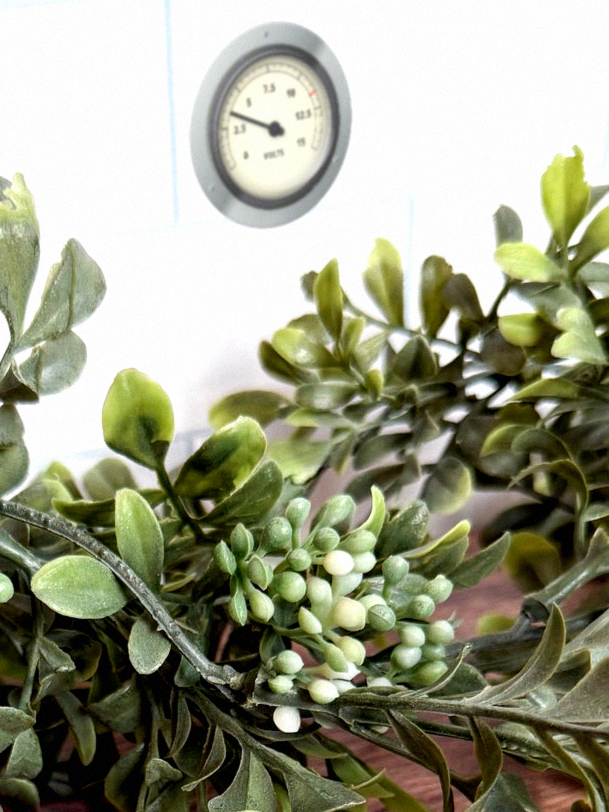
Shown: V 3.5
